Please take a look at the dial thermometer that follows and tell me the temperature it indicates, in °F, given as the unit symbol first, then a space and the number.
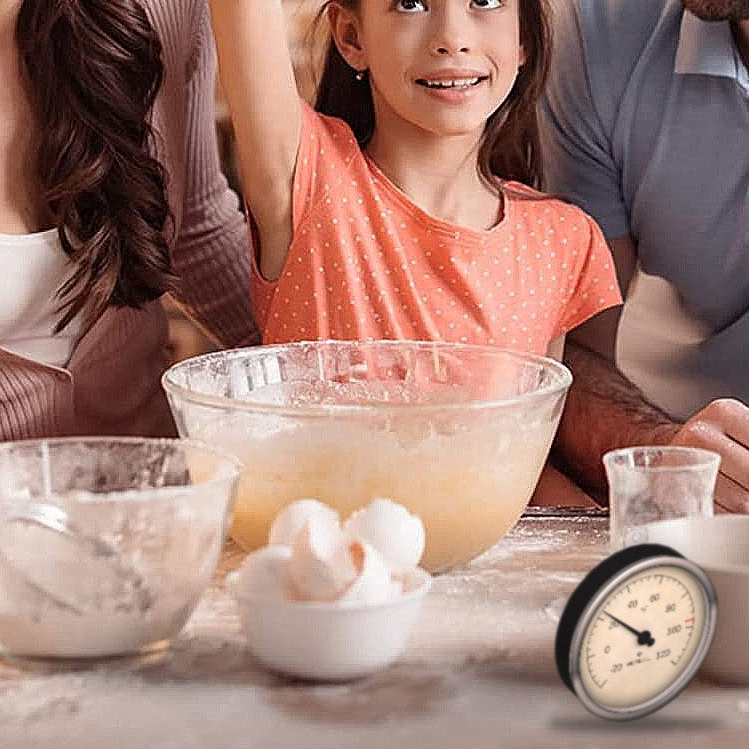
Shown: °F 24
